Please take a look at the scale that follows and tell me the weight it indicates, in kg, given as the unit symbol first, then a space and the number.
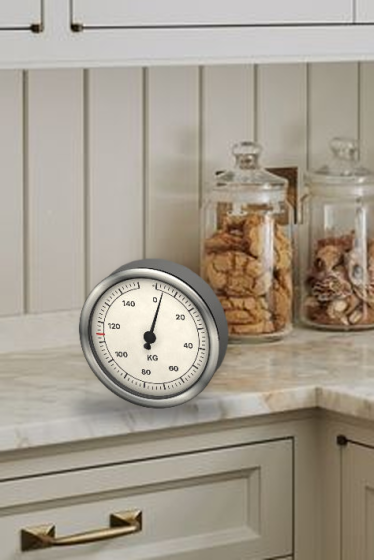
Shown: kg 4
